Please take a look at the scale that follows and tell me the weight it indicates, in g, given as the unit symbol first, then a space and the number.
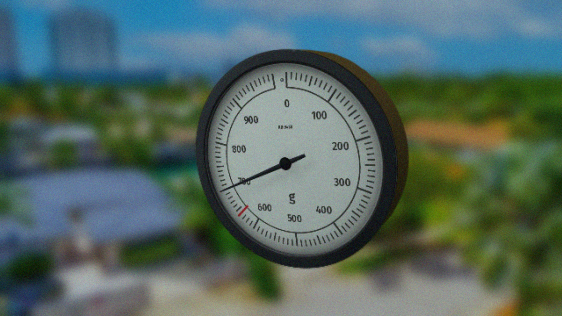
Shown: g 700
